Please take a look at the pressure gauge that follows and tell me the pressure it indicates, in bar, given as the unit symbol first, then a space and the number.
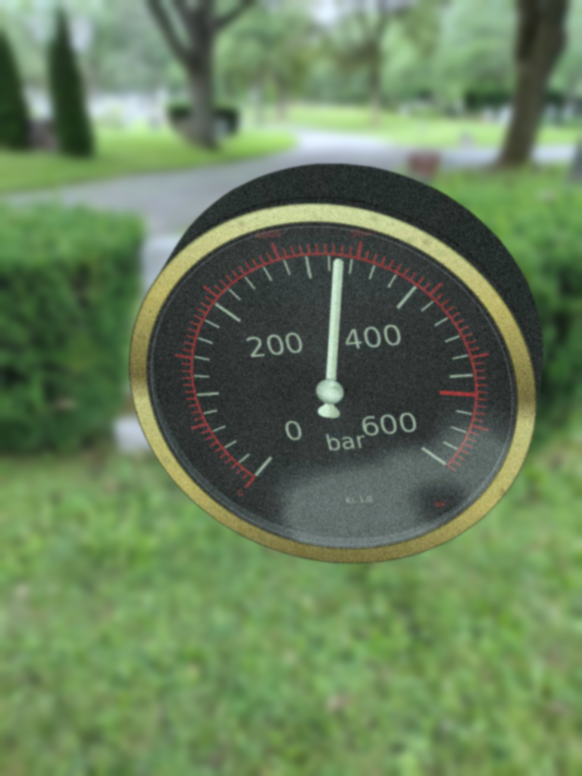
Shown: bar 330
